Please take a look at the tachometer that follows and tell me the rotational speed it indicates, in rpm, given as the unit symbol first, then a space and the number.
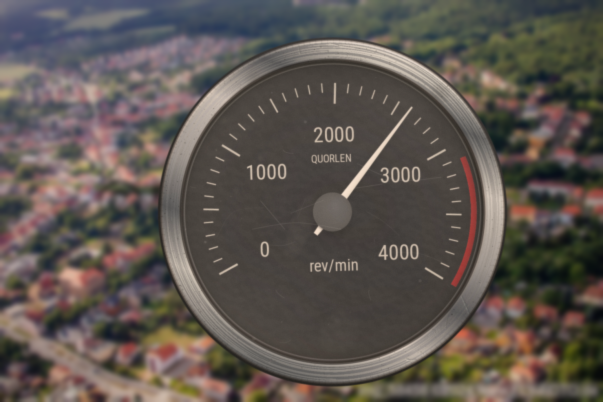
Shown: rpm 2600
